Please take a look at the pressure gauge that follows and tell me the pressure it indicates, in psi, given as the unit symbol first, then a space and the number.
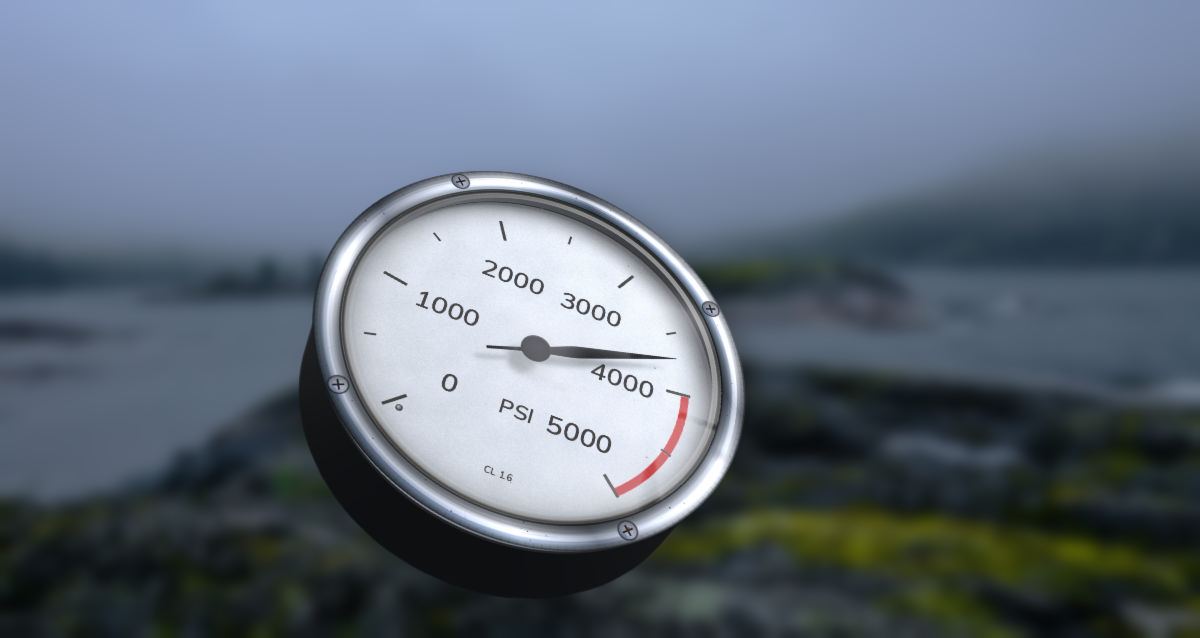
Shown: psi 3750
